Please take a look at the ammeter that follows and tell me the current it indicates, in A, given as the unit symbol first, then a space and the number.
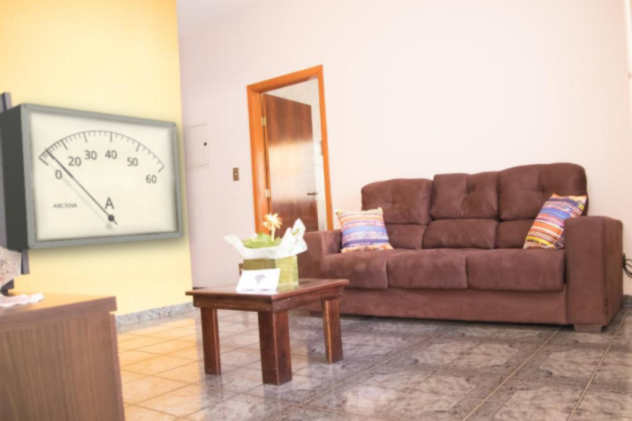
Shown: A 10
